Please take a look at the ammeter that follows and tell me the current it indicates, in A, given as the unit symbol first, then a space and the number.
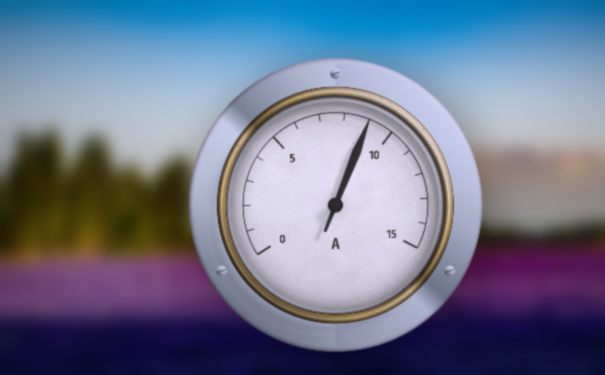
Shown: A 9
